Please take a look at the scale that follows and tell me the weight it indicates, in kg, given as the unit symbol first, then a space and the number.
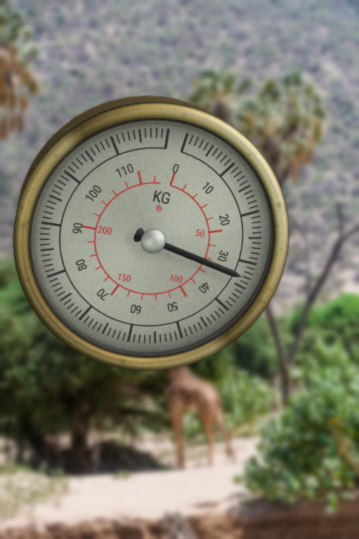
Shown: kg 33
